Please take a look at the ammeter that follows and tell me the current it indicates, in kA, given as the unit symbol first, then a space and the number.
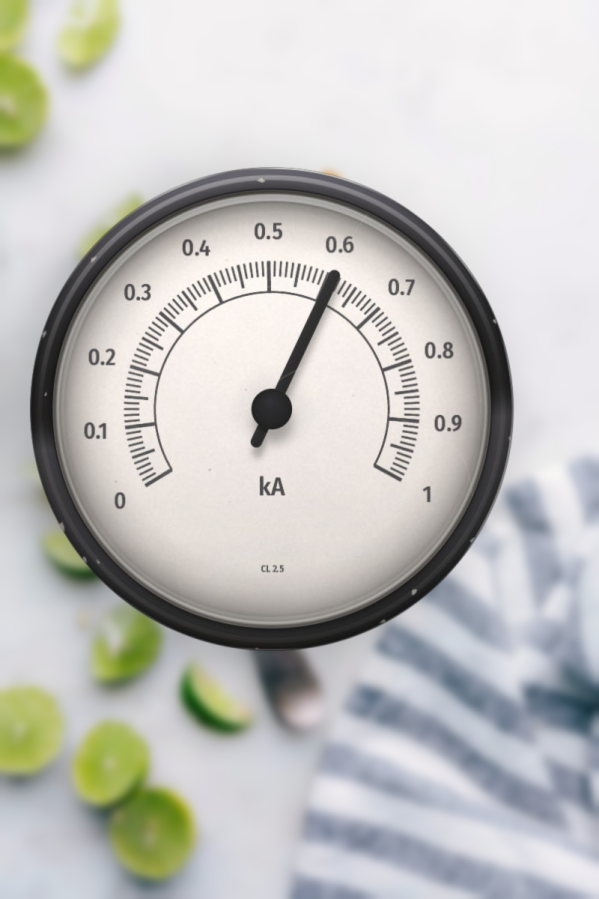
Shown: kA 0.61
